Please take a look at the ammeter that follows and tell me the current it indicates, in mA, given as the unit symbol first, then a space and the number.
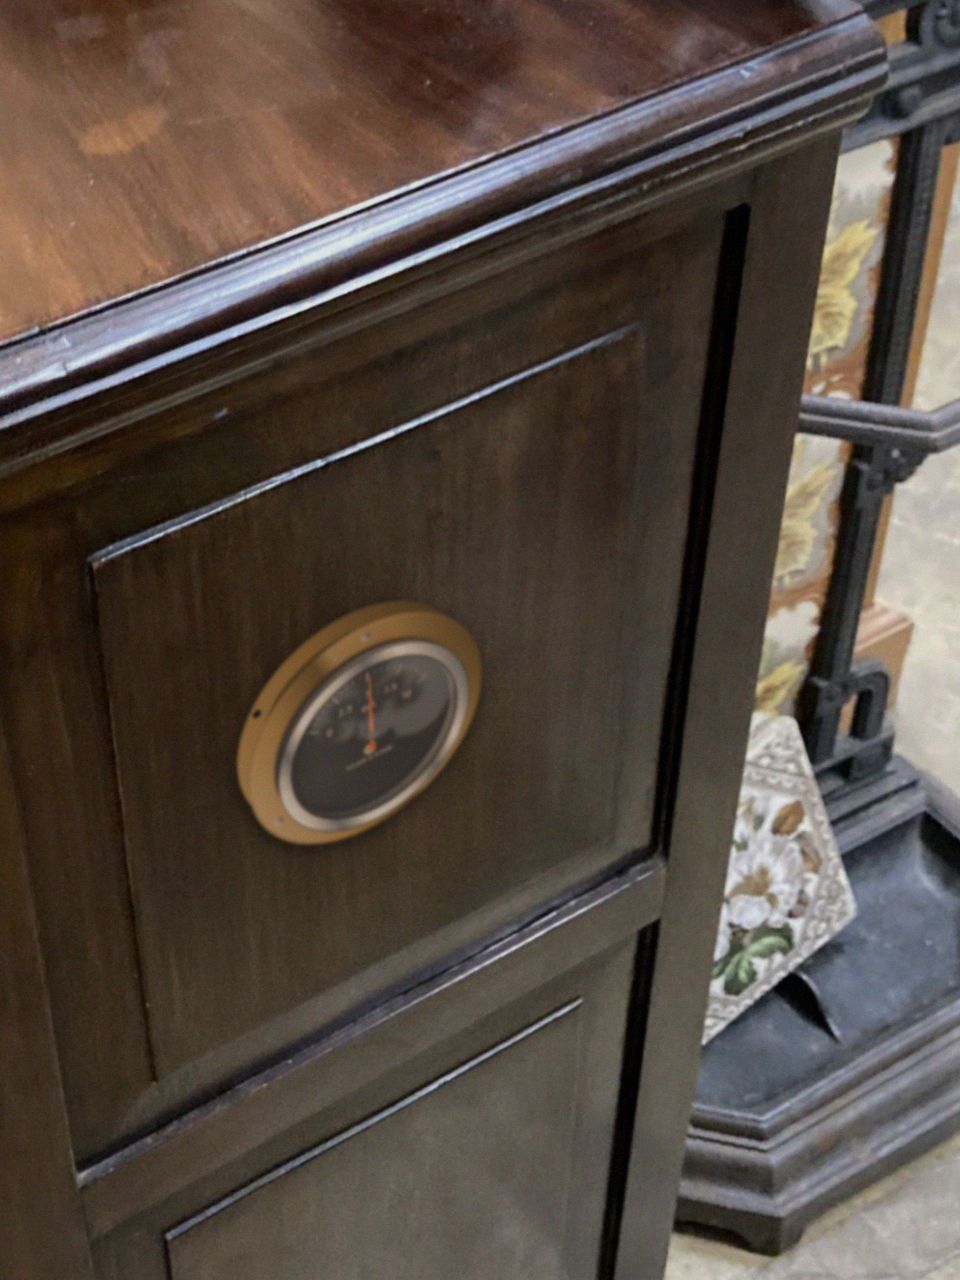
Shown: mA 5
